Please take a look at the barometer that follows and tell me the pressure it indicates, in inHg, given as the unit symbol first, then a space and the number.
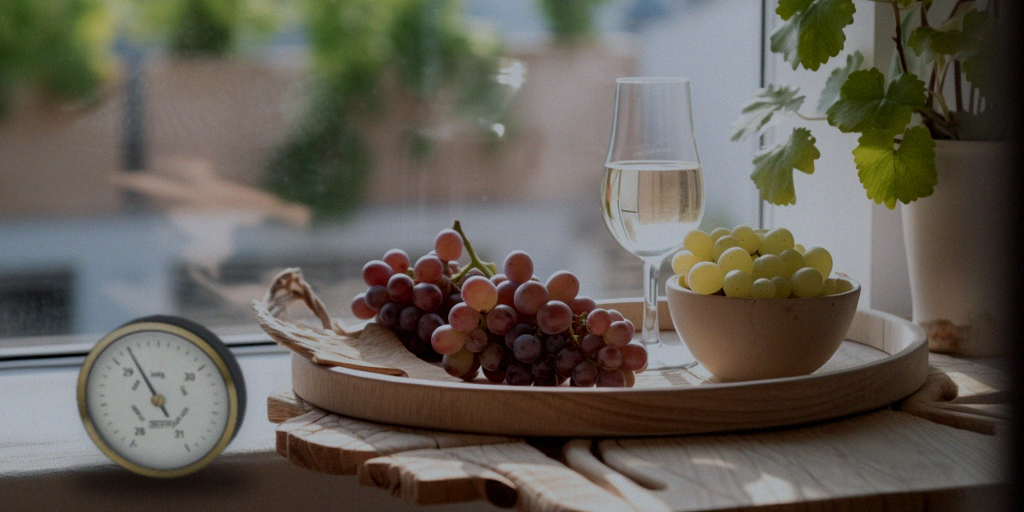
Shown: inHg 29.2
